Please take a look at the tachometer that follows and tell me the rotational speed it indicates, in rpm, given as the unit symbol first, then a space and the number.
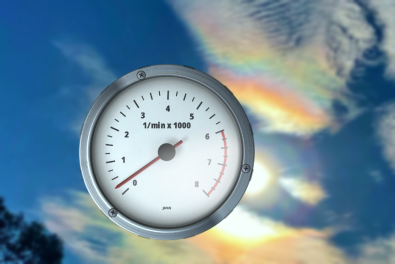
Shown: rpm 250
